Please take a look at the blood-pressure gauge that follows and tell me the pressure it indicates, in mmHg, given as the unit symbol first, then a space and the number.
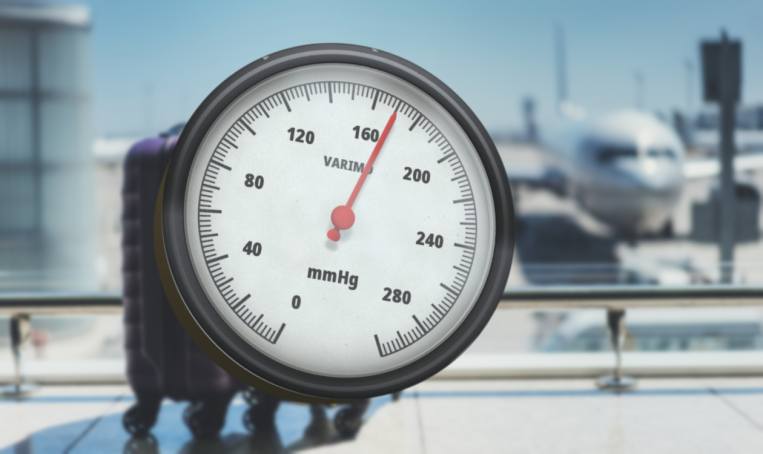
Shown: mmHg 170
